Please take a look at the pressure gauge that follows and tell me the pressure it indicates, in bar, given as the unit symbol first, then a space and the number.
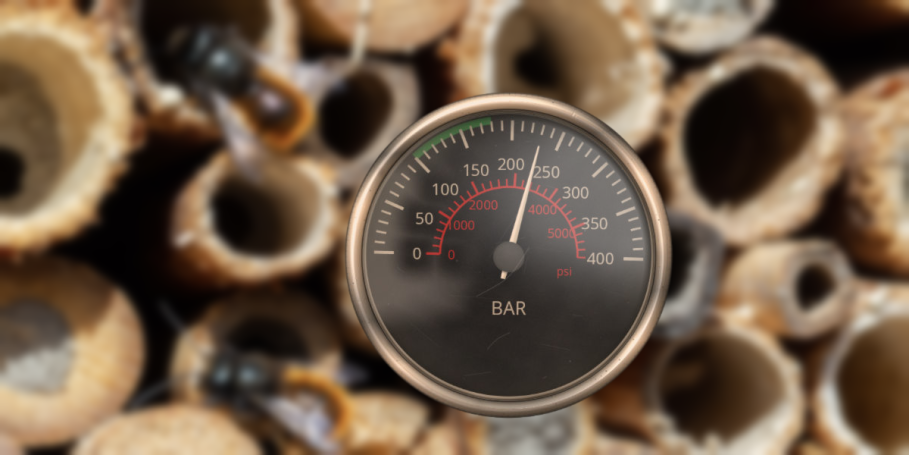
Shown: bar 230
